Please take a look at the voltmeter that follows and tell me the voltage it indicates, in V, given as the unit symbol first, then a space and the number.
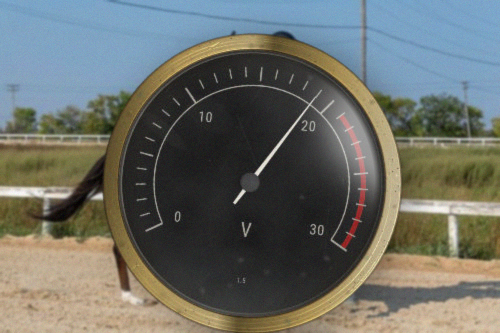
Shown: V 19
